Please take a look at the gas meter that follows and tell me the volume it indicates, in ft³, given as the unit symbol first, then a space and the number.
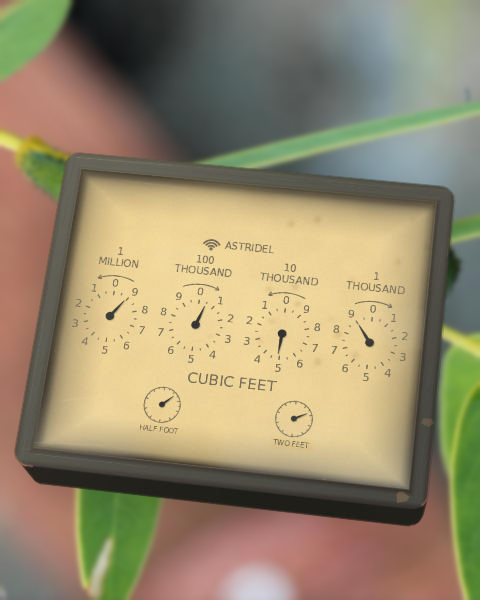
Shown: ft³ 904900
